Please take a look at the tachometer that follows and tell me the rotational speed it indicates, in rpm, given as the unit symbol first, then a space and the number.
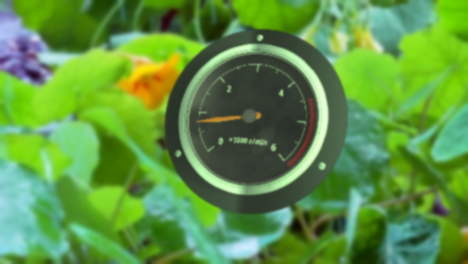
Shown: rpm 750
